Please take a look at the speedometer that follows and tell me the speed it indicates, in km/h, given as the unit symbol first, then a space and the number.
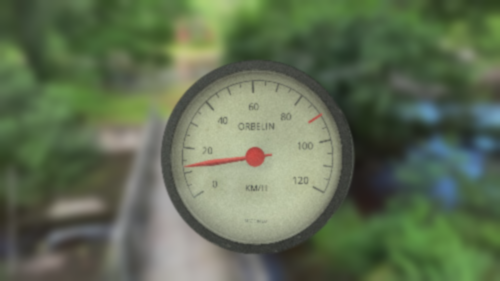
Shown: km/h 12.5
